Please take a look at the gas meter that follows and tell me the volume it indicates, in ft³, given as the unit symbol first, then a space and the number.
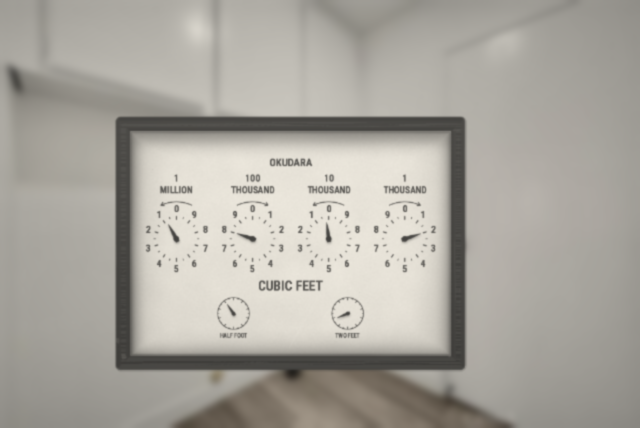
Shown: ft³ 80200
